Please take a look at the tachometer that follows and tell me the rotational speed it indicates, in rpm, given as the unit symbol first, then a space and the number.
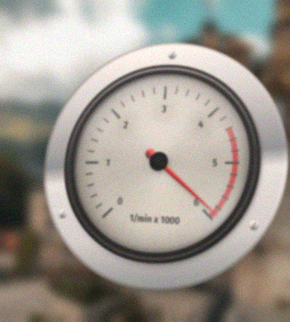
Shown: rpm 5900
